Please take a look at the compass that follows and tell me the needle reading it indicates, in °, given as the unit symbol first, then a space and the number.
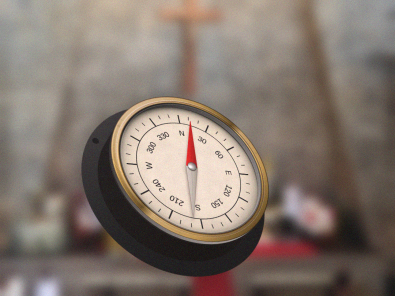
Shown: ° 10
